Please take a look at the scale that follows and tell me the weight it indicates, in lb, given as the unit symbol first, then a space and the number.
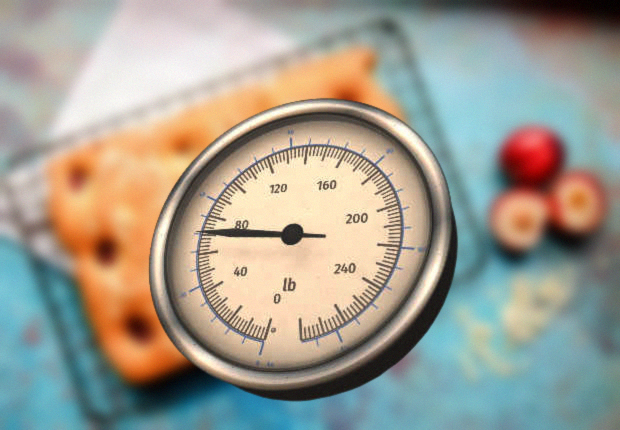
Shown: lb 70
